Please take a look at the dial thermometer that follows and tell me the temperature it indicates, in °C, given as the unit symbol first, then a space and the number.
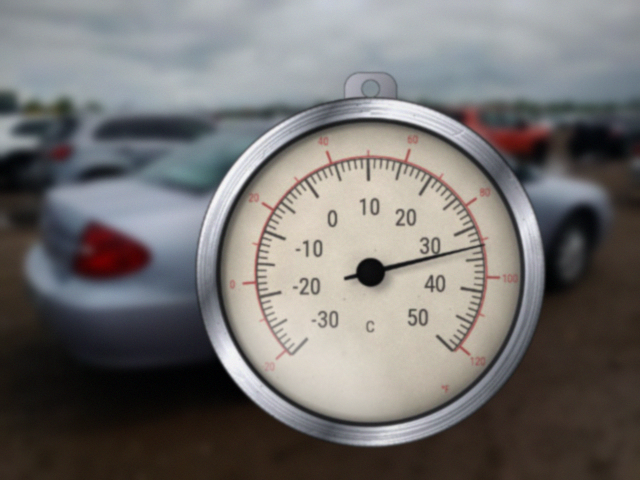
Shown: °C 33
